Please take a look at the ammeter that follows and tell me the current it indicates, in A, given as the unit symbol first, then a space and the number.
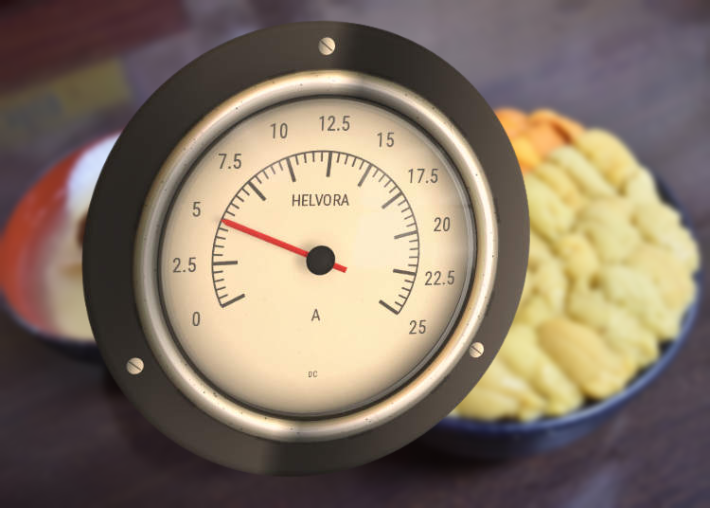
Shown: A 5
